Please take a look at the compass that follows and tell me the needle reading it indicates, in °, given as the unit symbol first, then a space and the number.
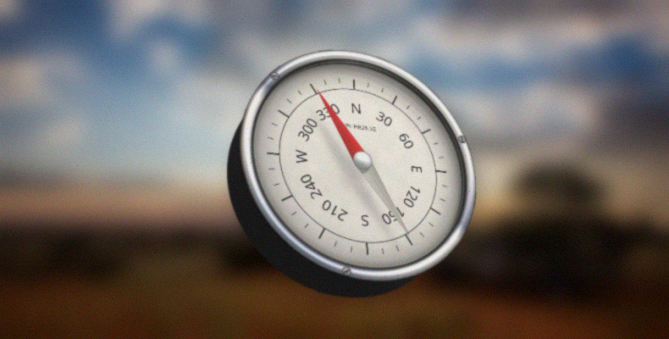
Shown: ° 330
